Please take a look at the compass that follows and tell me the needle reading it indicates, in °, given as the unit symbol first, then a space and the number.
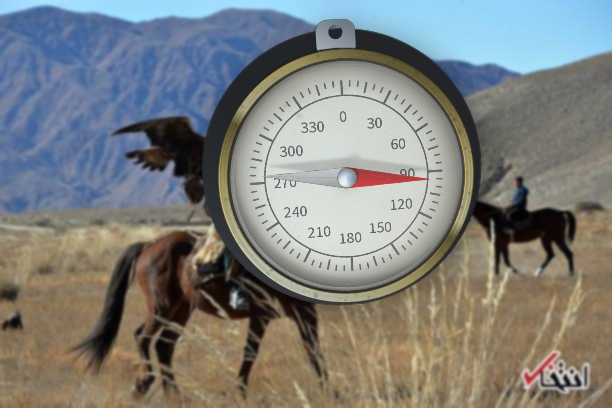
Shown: ° 95
